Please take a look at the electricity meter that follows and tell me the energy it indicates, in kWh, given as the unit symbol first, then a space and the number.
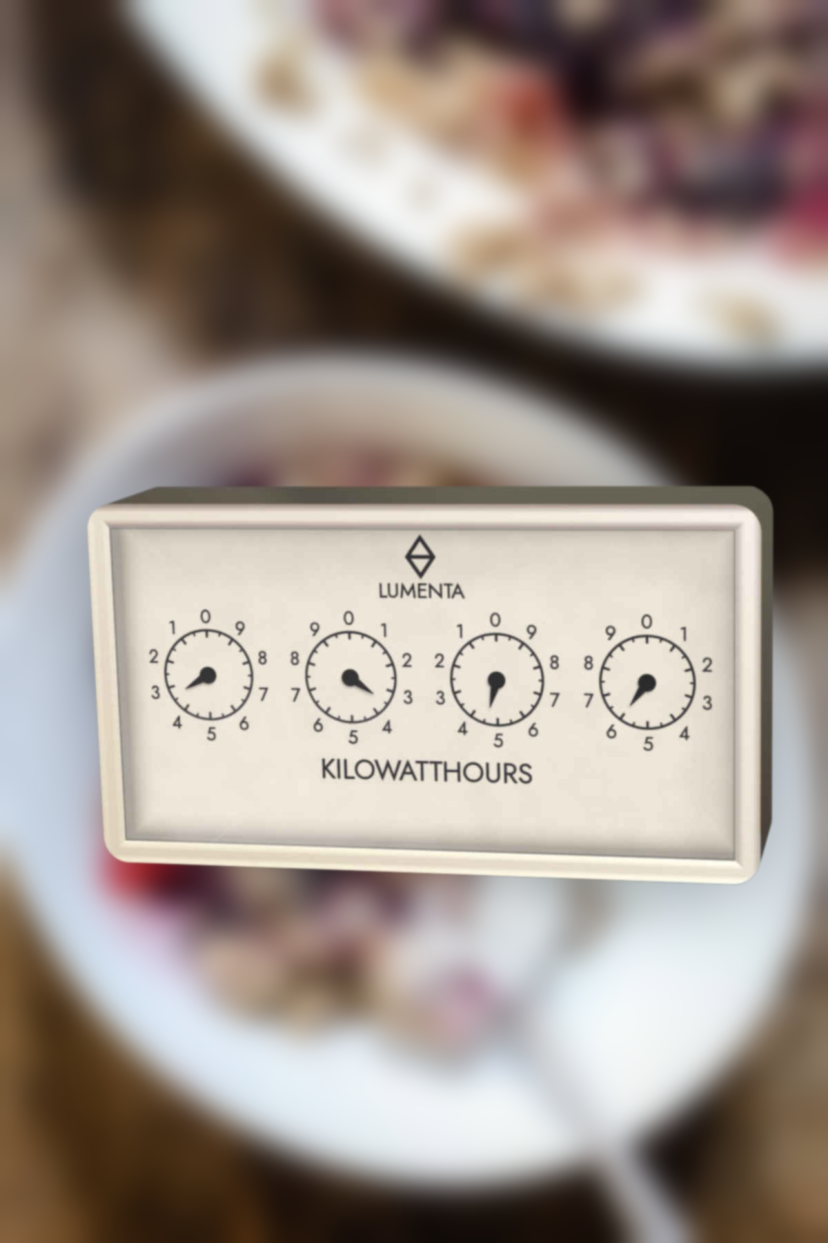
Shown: kWh 3346
